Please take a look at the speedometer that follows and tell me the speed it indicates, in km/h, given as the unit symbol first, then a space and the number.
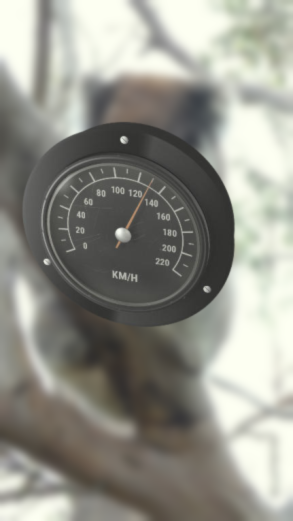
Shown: km/h 130
